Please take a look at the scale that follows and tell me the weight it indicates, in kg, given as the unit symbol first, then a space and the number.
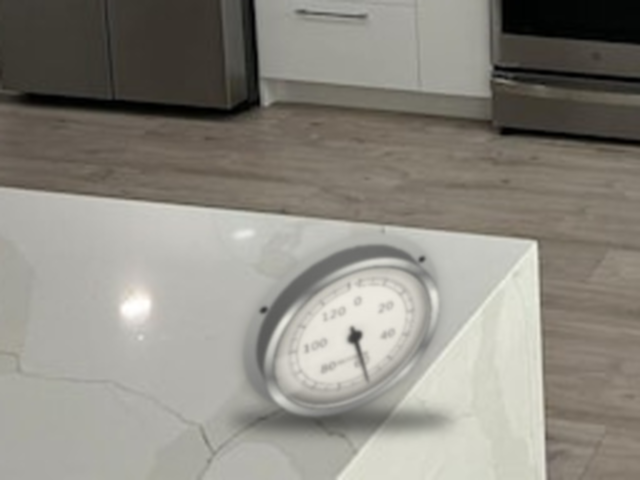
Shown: kg 60
